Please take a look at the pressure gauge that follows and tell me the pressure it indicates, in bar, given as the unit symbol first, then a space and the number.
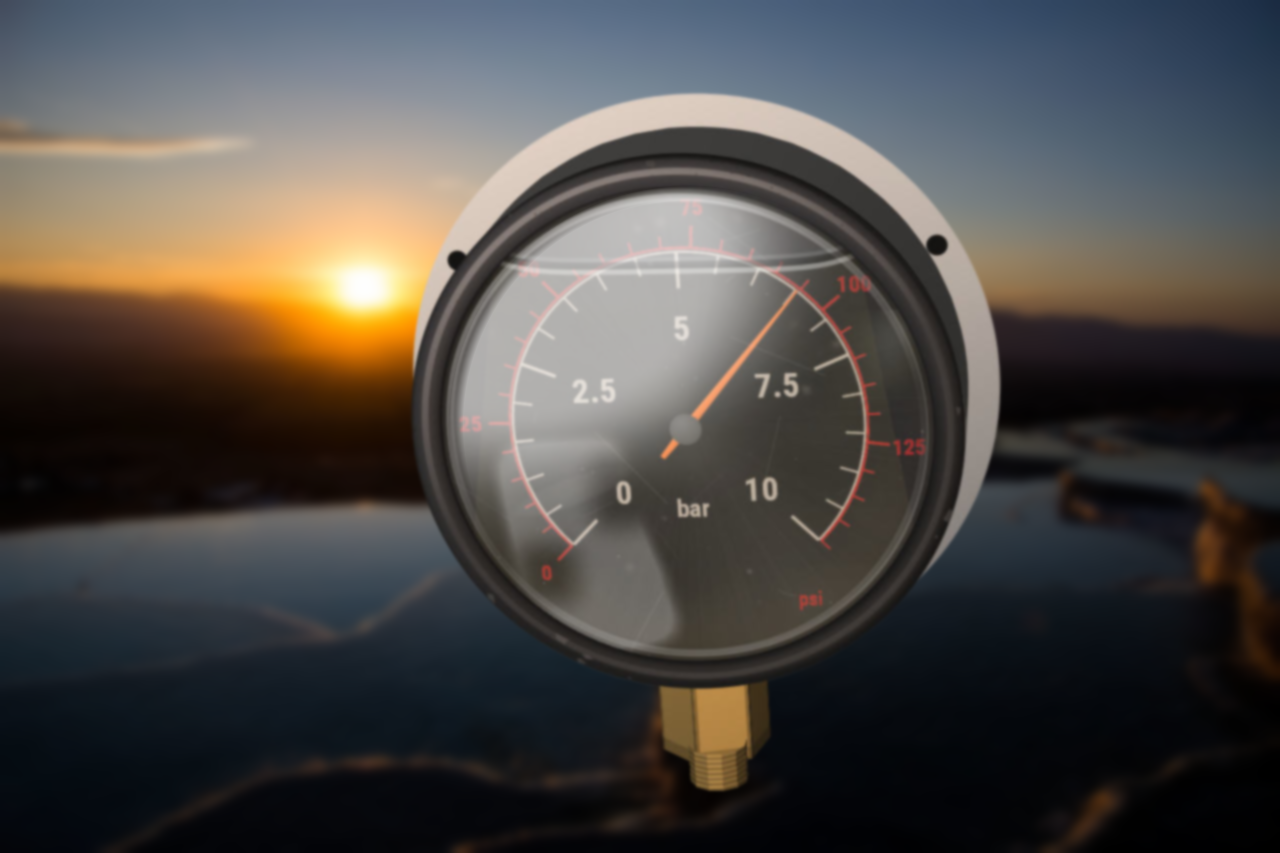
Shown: bar 6.5
